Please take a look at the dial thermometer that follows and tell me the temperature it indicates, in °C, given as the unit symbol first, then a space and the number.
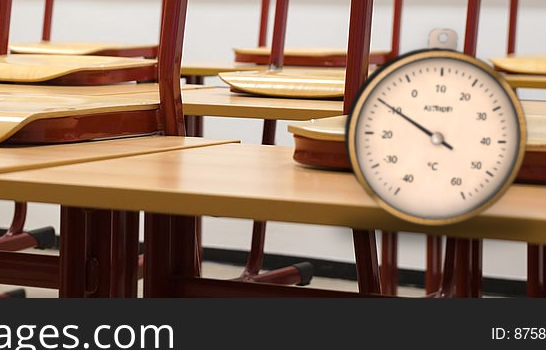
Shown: °C -10
